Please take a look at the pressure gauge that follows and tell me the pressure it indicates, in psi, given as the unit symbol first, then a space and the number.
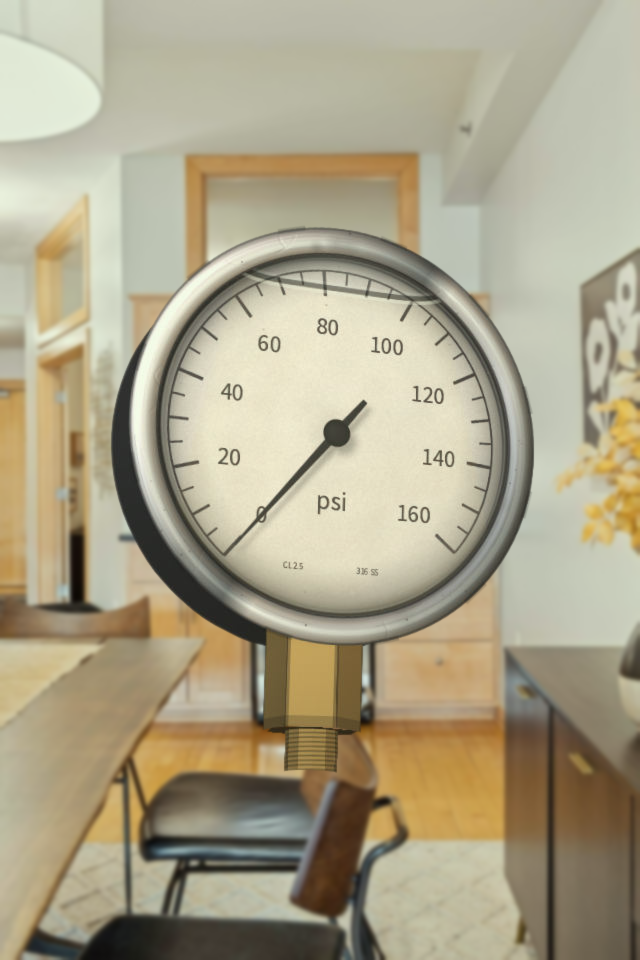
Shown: psi 0
